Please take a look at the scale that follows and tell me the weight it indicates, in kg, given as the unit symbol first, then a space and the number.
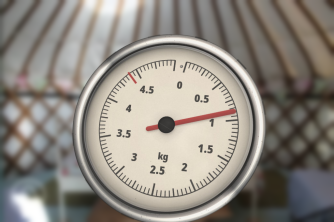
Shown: kg 0.9
